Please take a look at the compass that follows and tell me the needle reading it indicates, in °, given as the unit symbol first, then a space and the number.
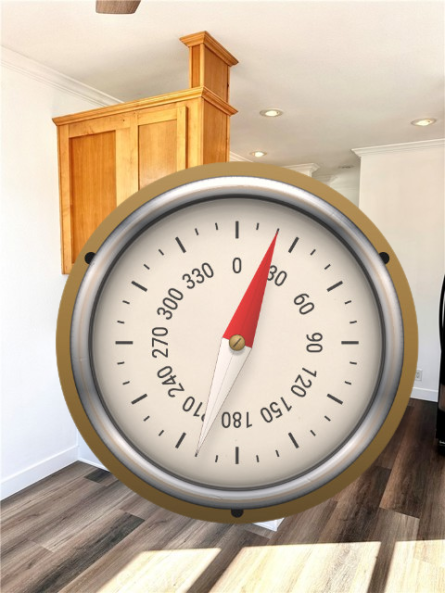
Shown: ° 20
